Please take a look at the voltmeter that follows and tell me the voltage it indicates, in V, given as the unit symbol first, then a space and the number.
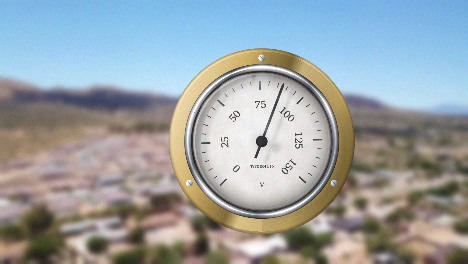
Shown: V 87.5
